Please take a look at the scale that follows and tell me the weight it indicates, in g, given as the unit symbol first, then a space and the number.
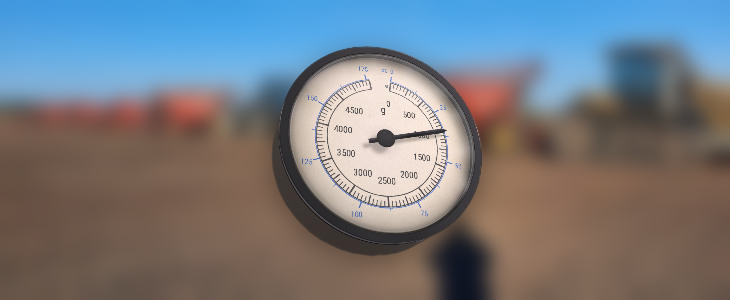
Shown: g 1000
